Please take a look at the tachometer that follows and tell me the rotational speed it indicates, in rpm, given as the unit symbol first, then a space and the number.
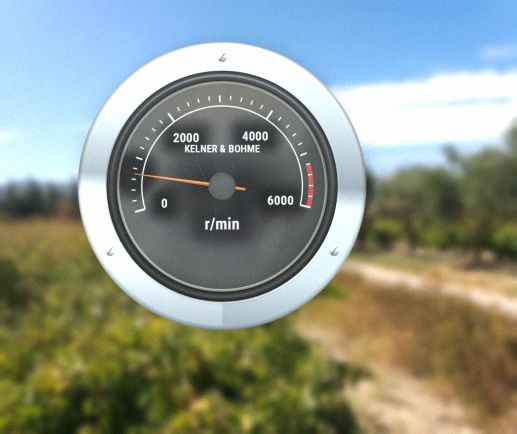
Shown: rpm 700
